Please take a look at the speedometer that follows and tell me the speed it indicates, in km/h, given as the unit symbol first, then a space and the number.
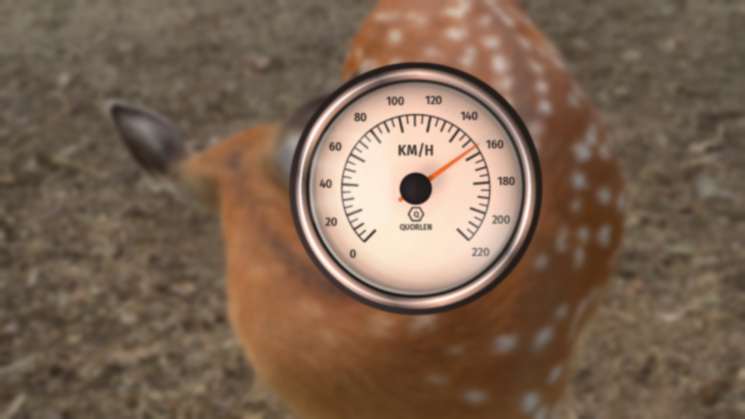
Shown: km/h 155
